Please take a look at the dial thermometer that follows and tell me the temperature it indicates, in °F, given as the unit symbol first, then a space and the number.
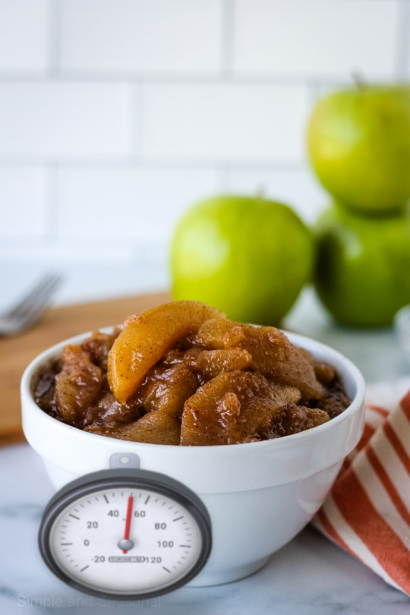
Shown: °F 52
